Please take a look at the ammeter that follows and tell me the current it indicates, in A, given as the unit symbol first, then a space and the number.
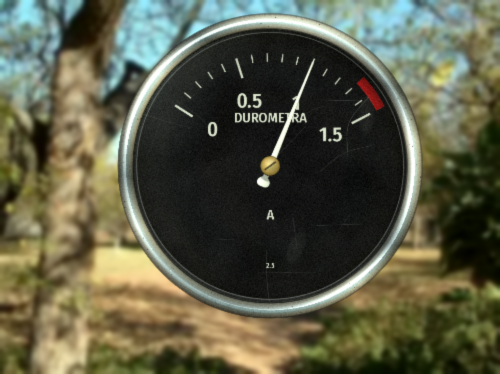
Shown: A 1
